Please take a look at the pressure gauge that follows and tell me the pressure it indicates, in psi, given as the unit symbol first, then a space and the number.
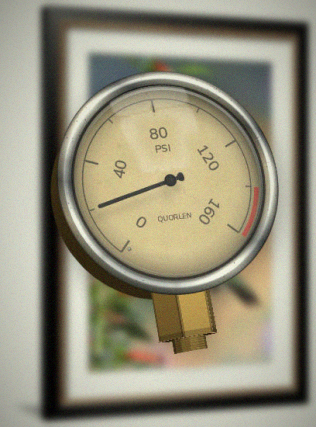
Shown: psi 20
